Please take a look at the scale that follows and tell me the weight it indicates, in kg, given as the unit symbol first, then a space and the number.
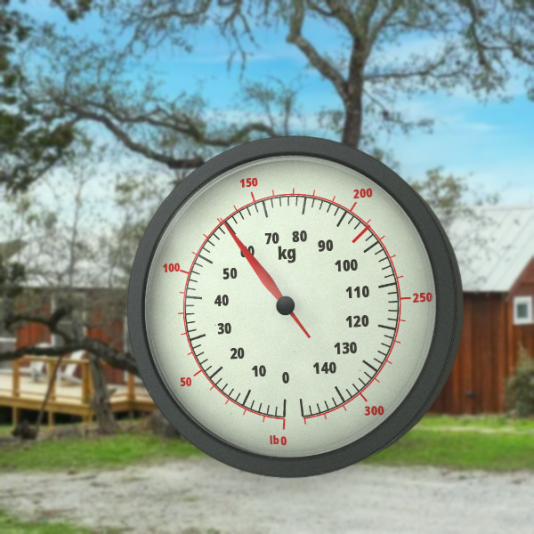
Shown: kg 60
